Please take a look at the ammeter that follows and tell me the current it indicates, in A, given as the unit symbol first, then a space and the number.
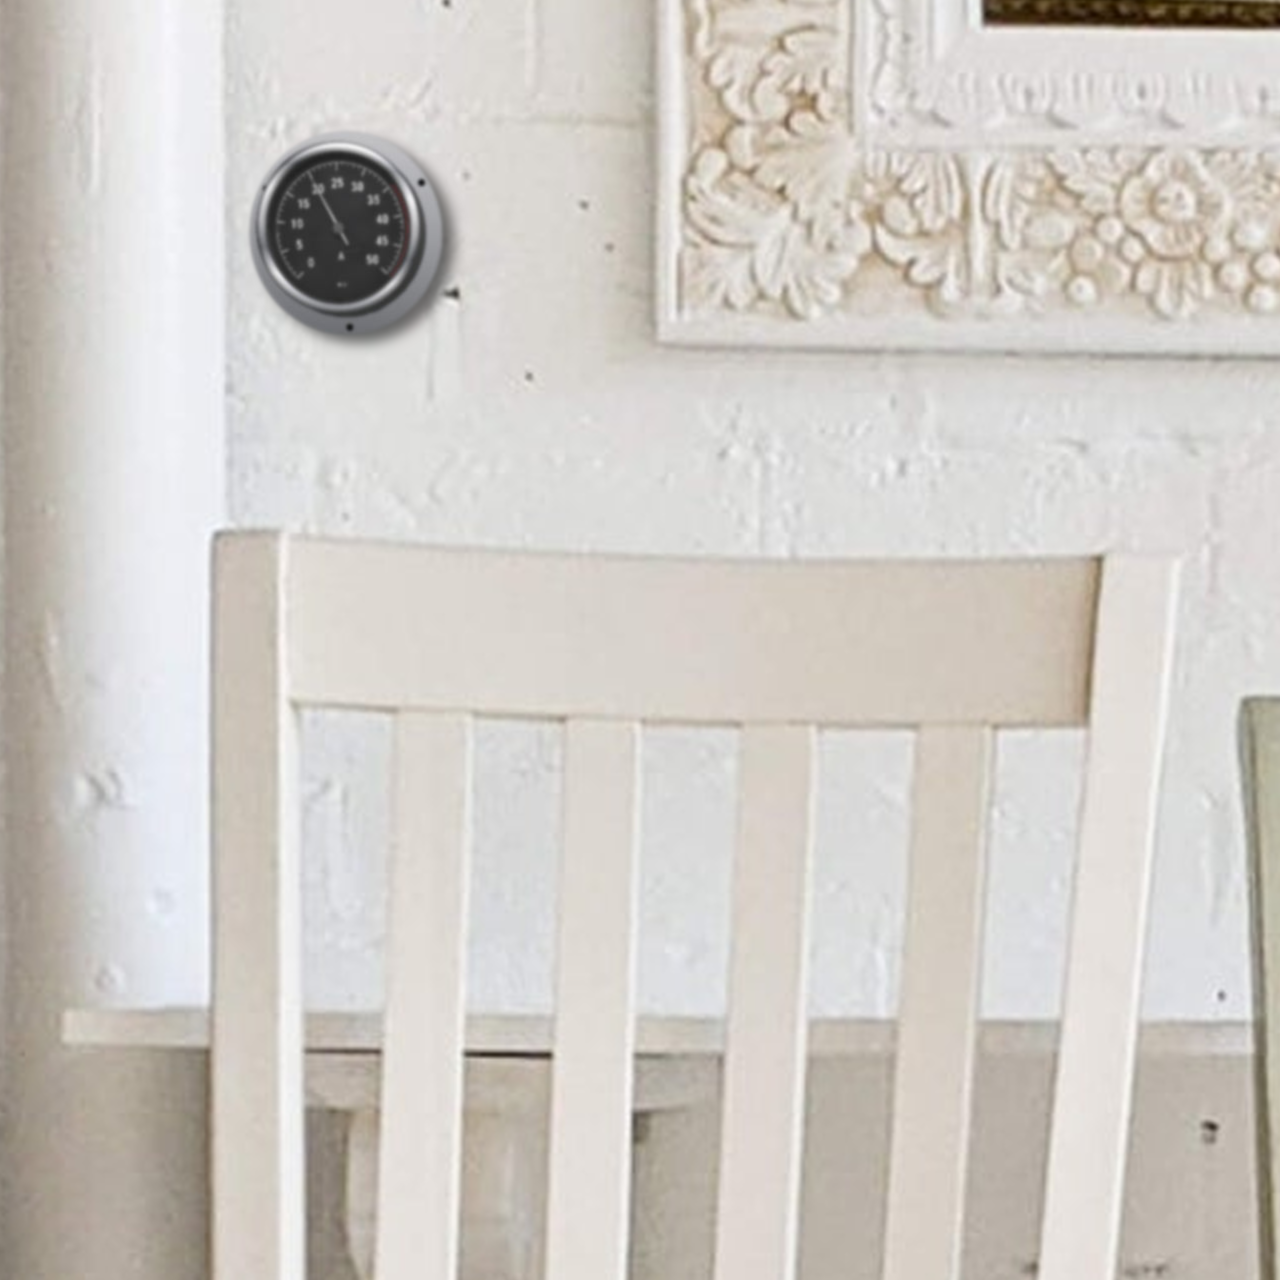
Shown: A 20
